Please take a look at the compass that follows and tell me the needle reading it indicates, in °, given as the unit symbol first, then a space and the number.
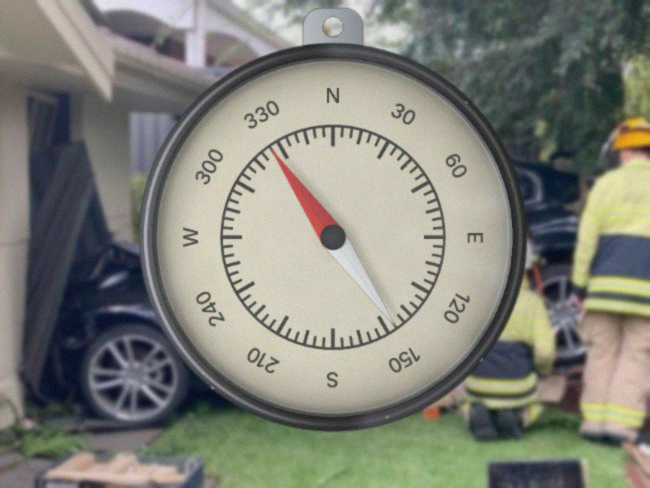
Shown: ° 325
